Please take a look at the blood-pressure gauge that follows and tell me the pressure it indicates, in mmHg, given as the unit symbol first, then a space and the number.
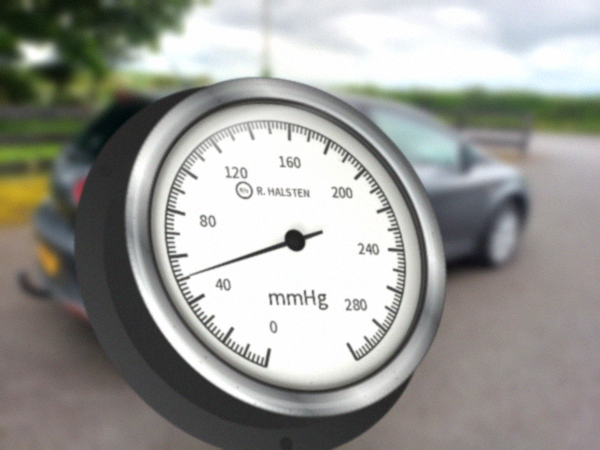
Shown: mmHg 50
